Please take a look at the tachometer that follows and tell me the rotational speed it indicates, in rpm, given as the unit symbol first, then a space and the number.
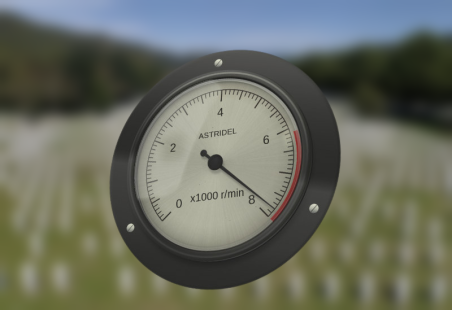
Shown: rpm 7800
